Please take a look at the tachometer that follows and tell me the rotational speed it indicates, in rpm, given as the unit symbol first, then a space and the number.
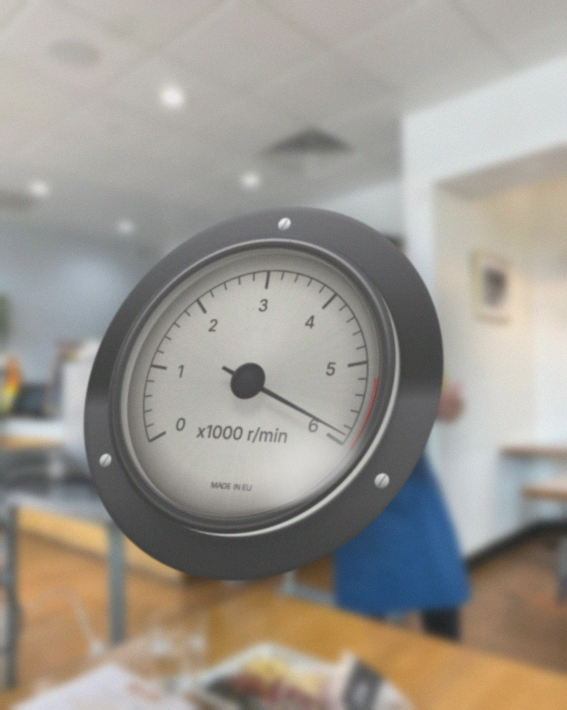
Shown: rpm 5900
